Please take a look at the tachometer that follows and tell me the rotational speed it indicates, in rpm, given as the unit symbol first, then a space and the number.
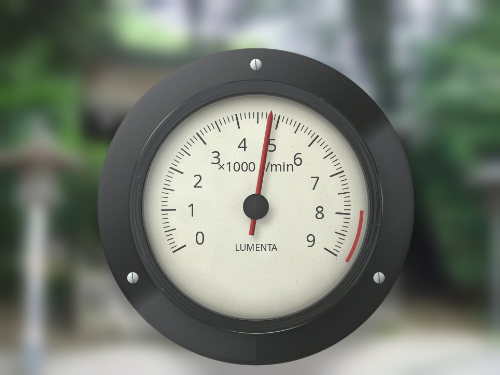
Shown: rpm 4800
